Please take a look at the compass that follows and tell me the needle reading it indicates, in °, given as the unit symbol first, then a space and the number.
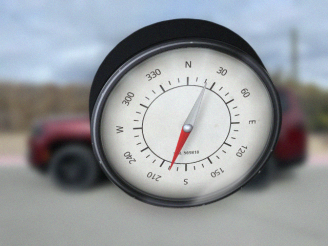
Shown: ° 200
